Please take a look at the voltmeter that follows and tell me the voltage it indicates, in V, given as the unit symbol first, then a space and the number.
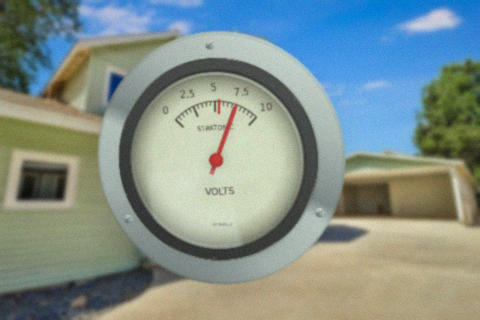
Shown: V 7.5
